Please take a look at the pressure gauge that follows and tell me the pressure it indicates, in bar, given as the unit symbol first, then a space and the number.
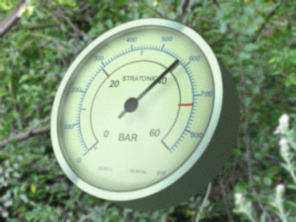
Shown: bar 40
